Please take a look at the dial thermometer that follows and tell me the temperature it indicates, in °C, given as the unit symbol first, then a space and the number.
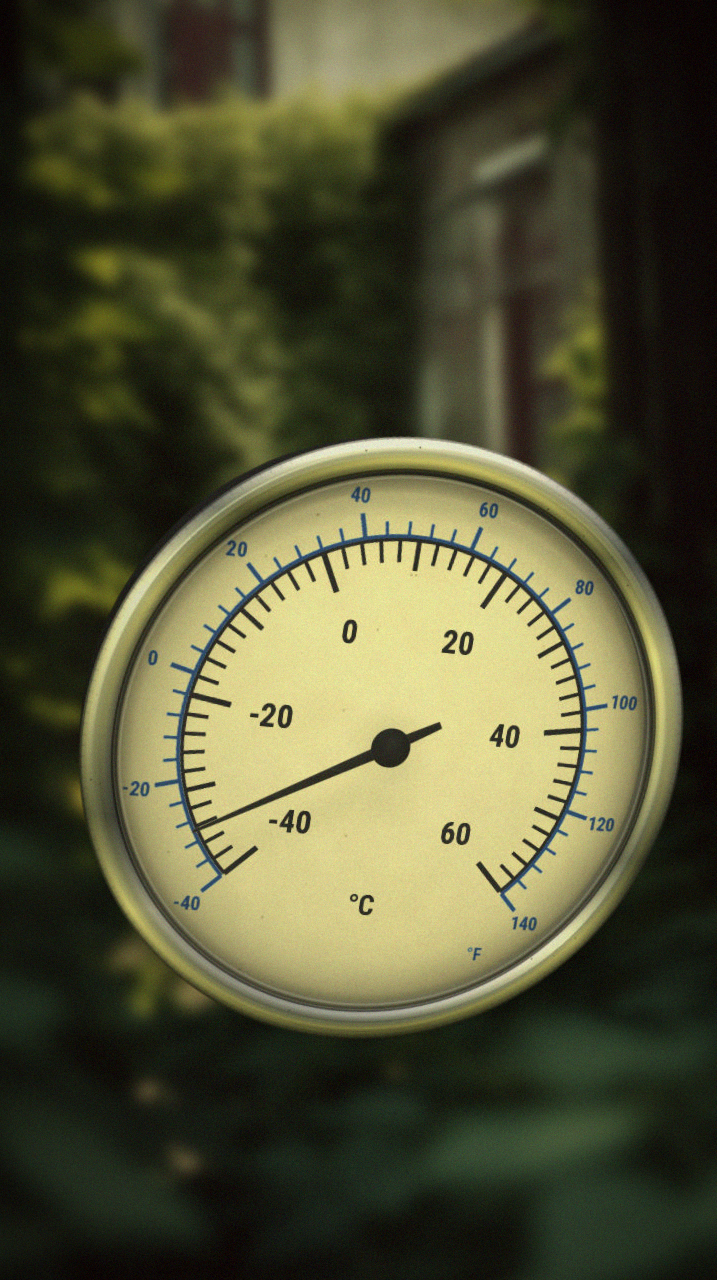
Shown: °C -34
